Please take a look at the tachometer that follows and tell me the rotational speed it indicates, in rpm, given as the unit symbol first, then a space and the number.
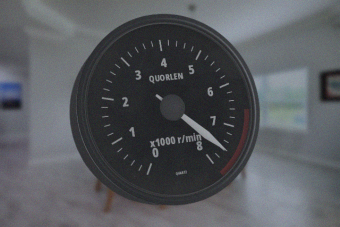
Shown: rpm 7600
